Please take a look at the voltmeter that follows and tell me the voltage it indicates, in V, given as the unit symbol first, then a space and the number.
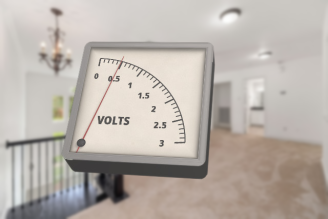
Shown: V 0.5
